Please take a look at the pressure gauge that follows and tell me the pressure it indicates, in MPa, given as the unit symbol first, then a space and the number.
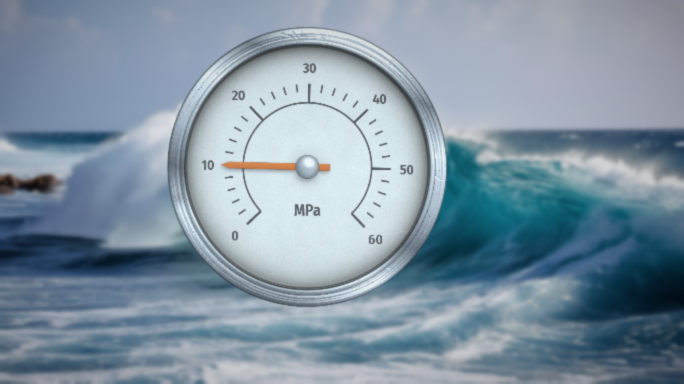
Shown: MPa 10
